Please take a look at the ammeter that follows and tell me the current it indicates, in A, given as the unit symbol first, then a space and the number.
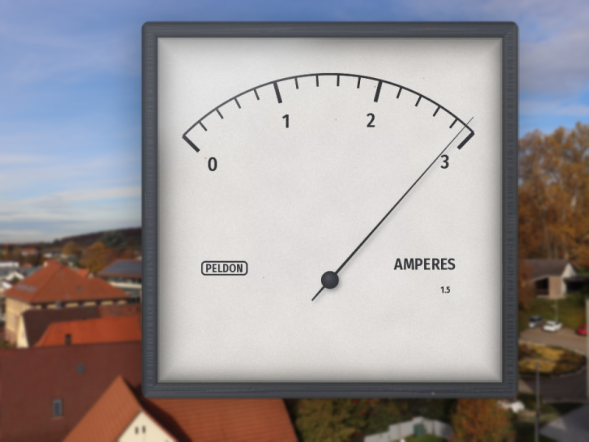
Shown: A 2.9
